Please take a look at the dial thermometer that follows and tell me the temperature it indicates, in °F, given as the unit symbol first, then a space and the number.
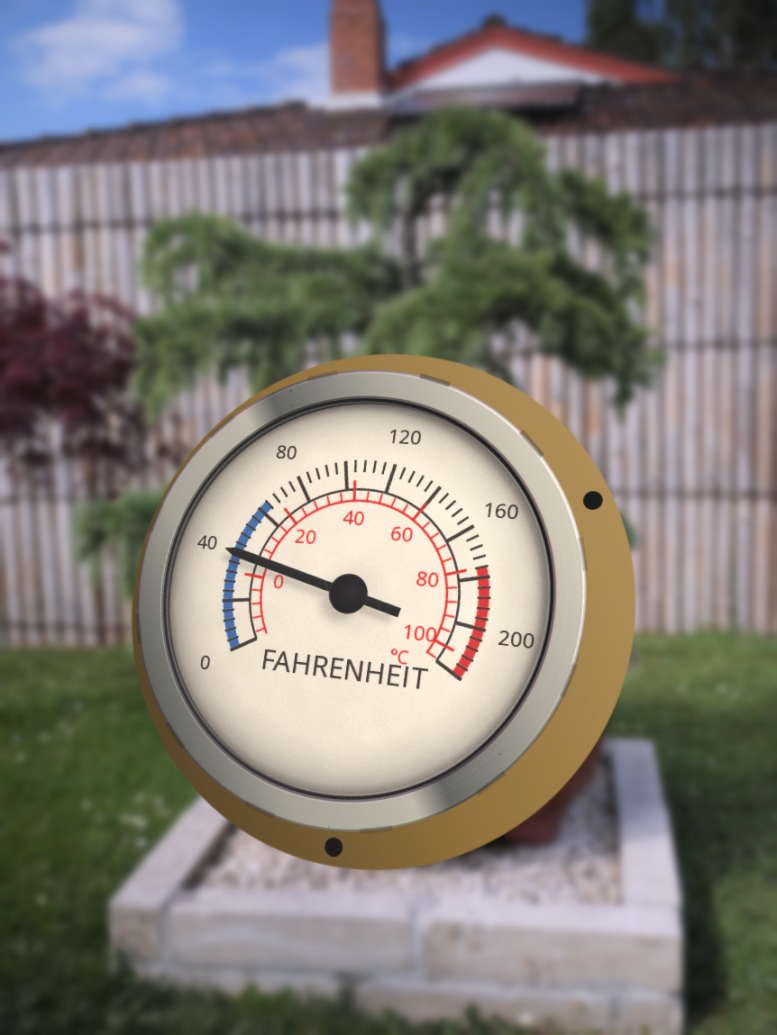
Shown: °F 40
